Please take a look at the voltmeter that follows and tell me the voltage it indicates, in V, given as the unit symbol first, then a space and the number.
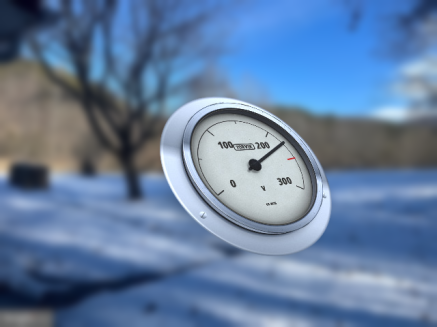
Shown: V 225
